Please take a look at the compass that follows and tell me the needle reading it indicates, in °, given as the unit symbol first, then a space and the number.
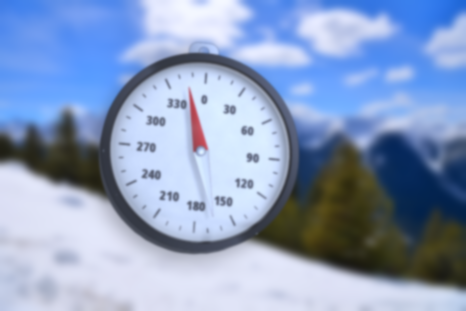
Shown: ° 345
